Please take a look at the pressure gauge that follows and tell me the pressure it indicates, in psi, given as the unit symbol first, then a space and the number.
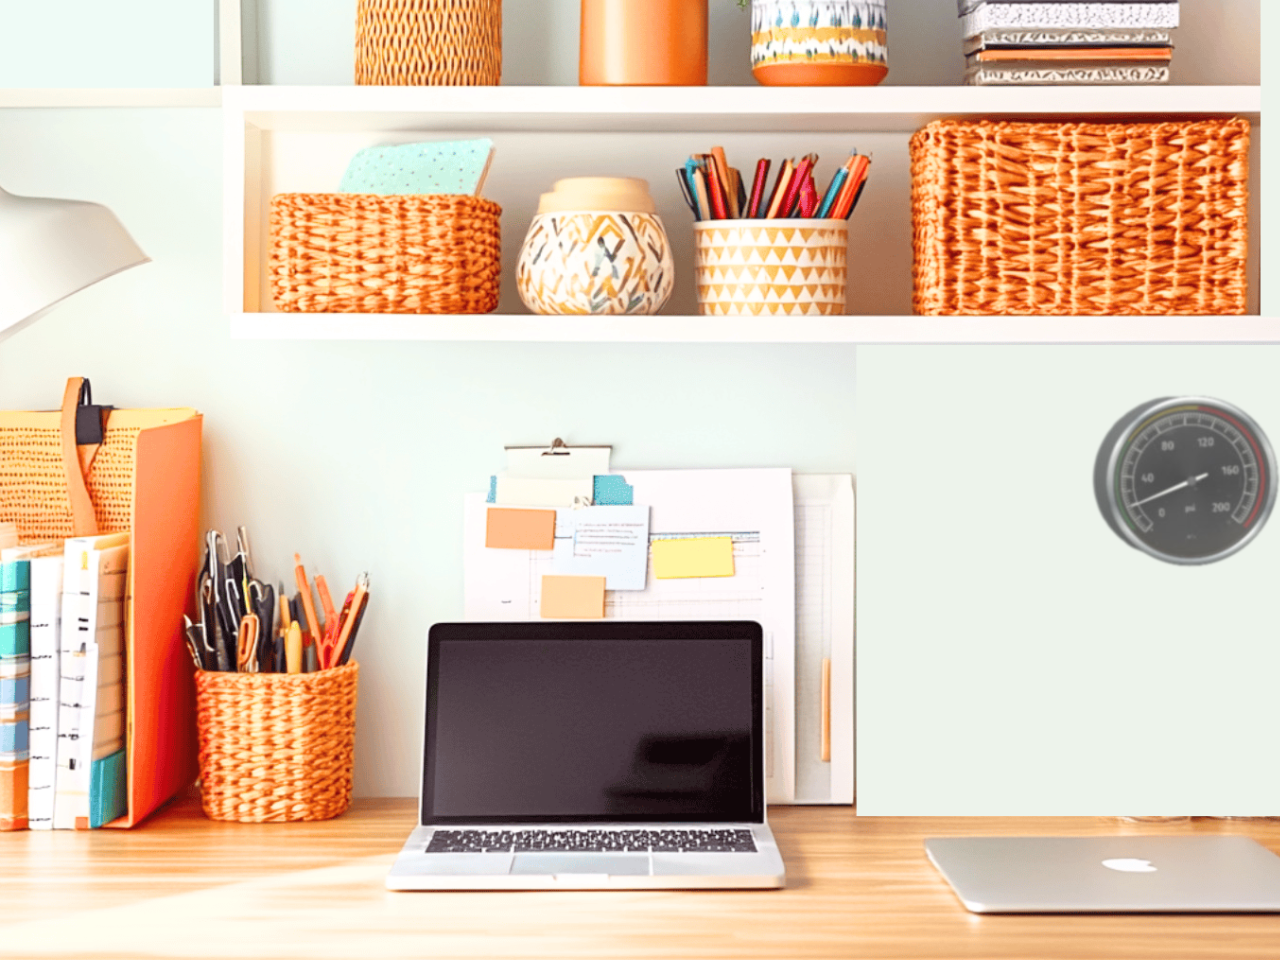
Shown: psi 20
